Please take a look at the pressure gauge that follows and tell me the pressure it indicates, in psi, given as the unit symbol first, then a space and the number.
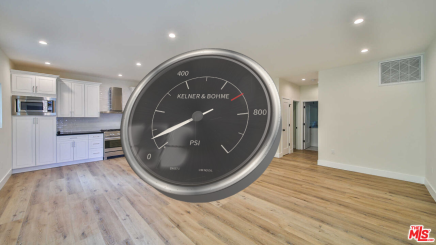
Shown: psi 50
